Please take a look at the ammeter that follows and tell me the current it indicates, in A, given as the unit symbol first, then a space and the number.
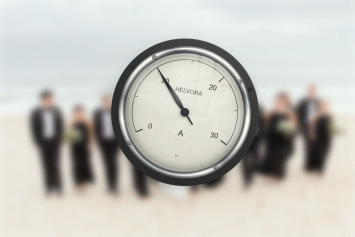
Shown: A 10
